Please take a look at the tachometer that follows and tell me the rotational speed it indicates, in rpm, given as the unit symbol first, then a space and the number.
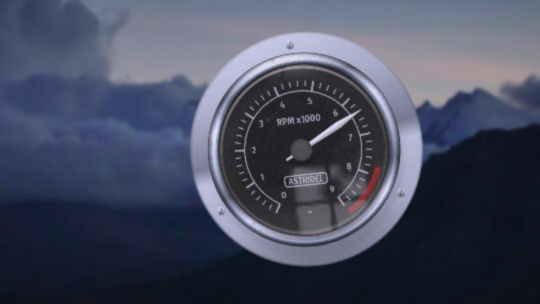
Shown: rpm 6400
